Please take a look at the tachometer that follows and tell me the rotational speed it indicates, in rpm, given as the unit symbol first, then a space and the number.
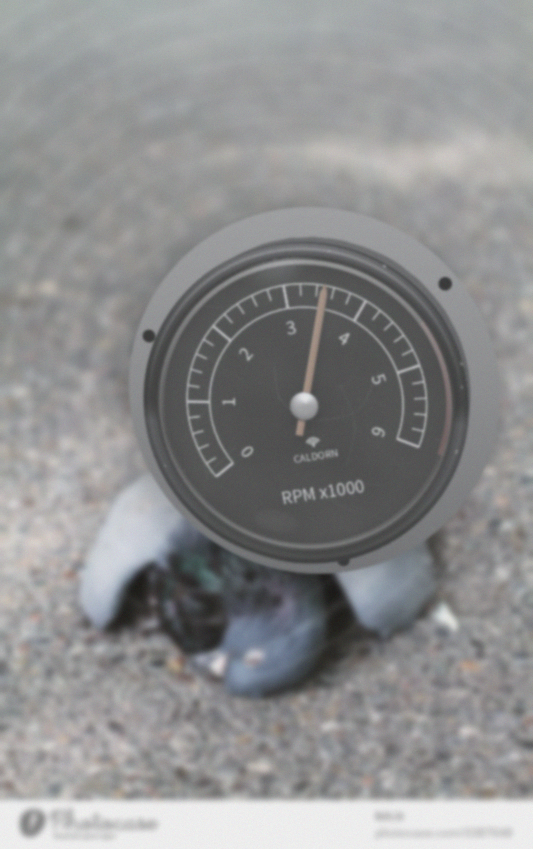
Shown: rpm 3500
